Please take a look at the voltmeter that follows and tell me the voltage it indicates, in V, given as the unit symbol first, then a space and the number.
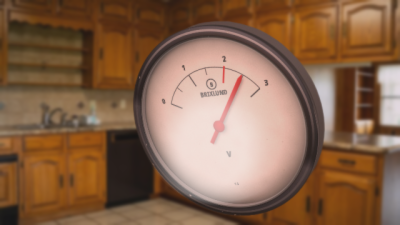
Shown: V 2.5
